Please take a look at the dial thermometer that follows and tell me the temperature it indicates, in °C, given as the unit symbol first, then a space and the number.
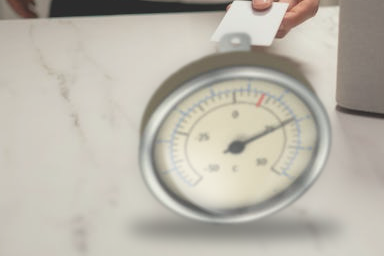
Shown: °C 25
